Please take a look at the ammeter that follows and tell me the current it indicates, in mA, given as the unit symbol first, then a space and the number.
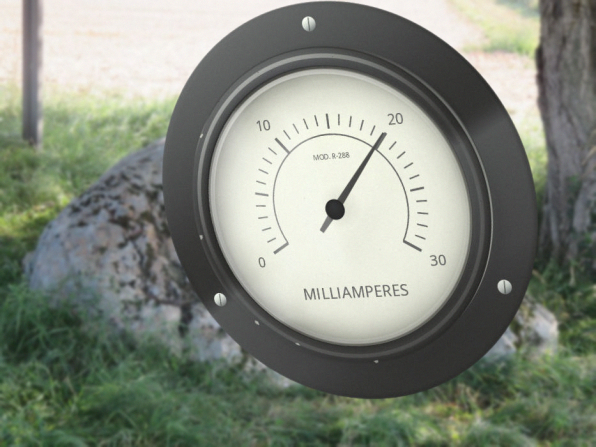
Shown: mA 20
